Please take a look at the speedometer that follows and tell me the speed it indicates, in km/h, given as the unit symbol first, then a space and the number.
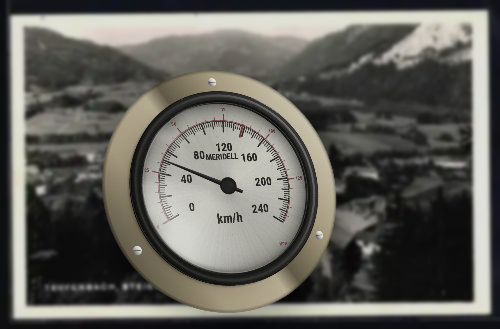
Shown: km/h 50
